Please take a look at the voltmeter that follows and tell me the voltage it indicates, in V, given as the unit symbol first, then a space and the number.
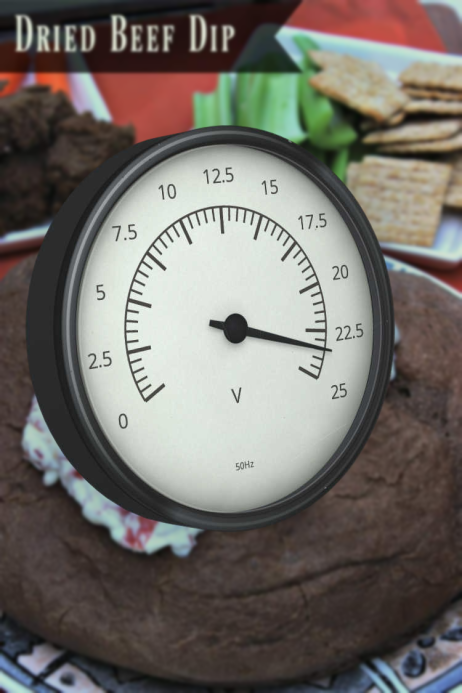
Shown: V 23.5
